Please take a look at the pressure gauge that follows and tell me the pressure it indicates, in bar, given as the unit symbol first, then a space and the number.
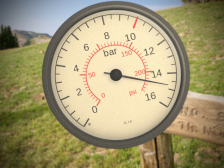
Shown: bar 14.75
